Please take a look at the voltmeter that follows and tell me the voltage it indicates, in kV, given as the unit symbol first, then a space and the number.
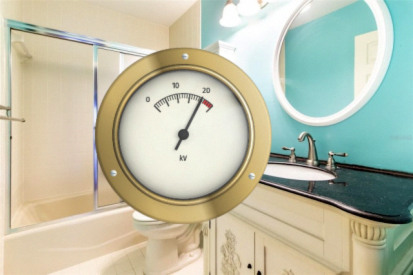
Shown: kV 20
